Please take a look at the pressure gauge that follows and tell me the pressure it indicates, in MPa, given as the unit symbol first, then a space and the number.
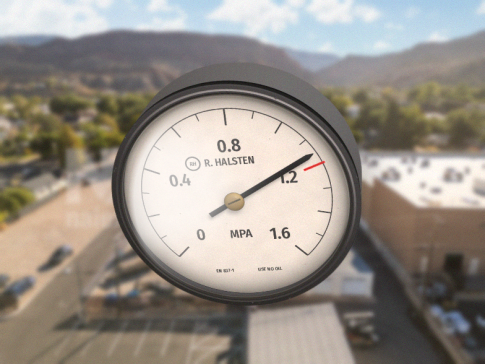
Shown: MPa 1.15
